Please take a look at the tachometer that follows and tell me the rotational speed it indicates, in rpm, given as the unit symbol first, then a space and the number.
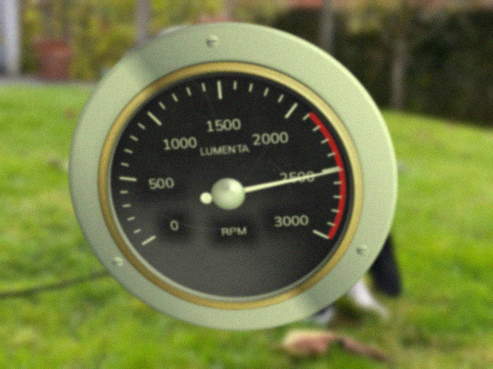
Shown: rpm 2500
